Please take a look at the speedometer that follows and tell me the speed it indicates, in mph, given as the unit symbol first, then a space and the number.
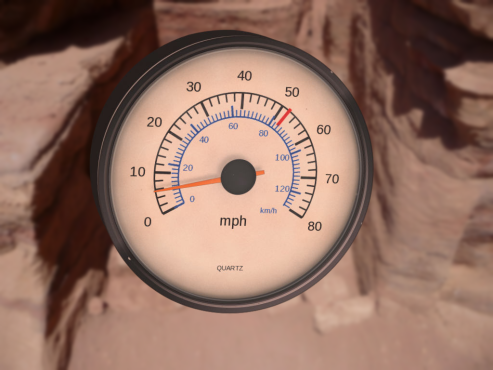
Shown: mph 6
